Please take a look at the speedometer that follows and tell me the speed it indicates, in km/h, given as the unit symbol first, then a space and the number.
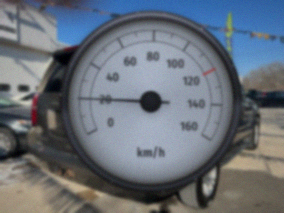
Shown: km/h 20
